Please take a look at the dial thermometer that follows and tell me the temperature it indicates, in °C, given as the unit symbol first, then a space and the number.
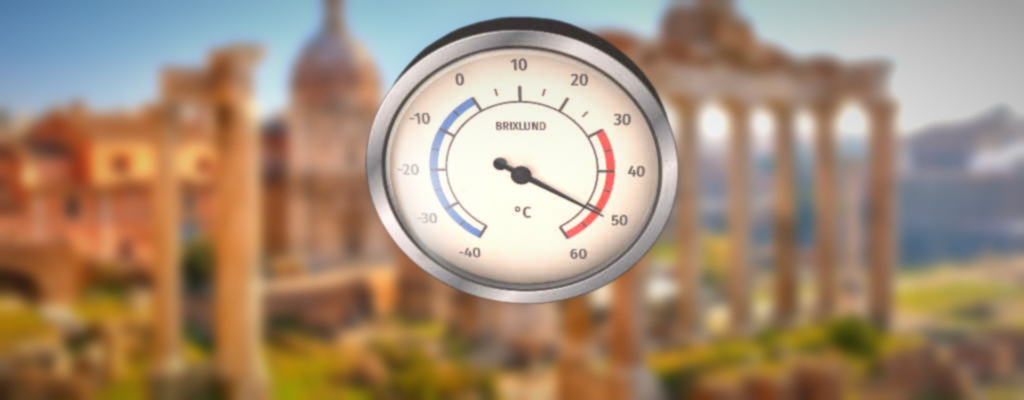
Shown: °C 50
